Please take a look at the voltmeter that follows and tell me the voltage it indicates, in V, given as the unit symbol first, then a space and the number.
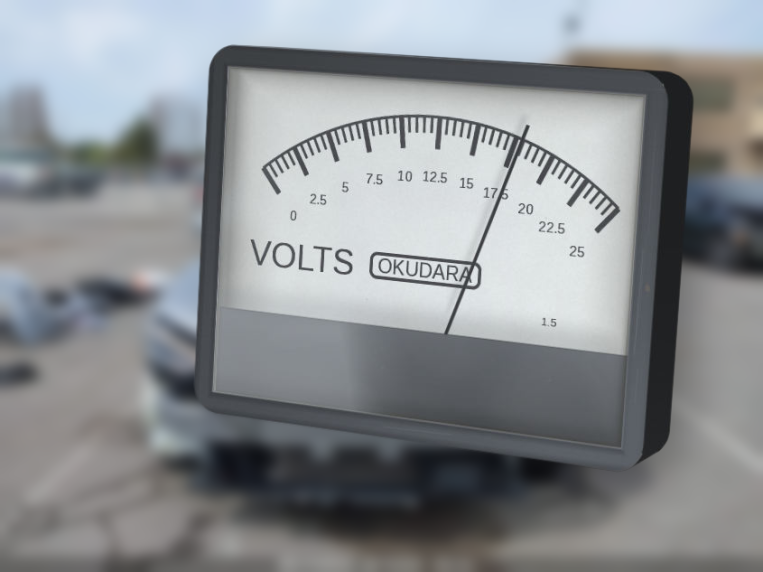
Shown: V 18
